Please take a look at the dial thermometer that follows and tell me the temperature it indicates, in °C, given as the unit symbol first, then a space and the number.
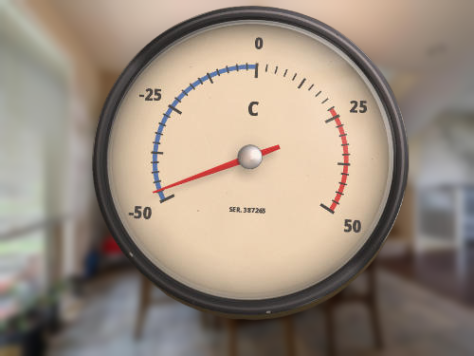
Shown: °C -47.5
